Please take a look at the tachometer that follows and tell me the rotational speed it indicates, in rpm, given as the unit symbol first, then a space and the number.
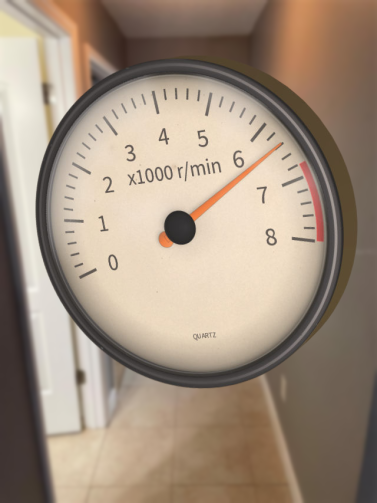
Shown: rpm 6400
